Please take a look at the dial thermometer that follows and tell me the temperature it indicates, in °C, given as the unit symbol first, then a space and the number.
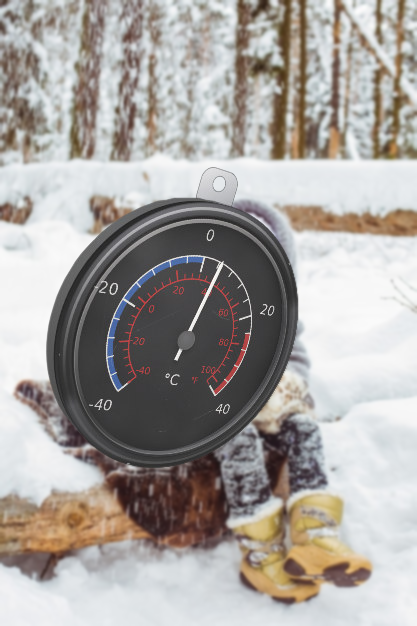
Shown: °C 4
